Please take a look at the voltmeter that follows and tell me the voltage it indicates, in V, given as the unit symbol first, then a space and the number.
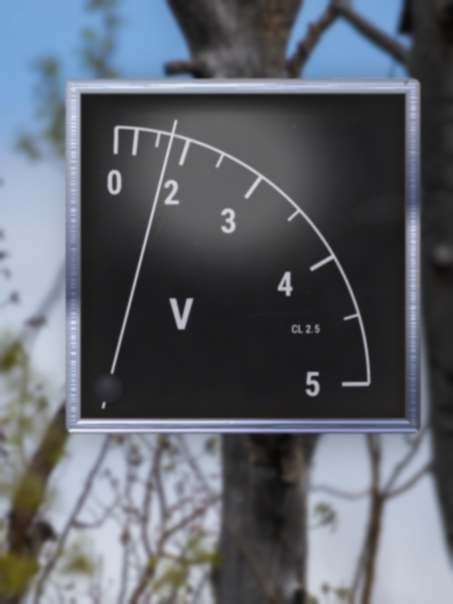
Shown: V 1.75
